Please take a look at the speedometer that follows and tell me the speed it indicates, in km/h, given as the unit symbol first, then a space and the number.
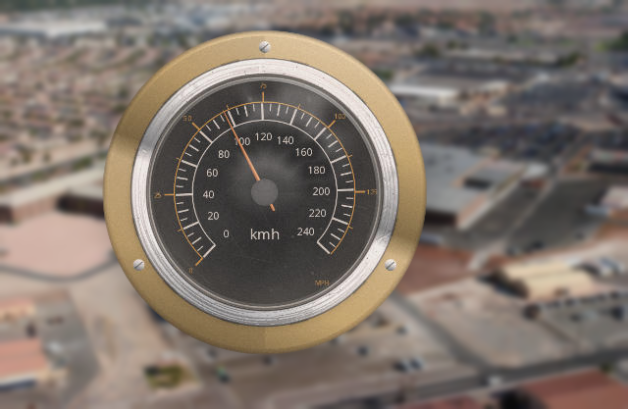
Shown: km/h 97.5
